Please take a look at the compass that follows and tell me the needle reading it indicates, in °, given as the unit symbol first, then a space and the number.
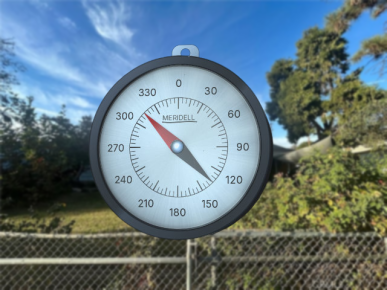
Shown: ° 315
